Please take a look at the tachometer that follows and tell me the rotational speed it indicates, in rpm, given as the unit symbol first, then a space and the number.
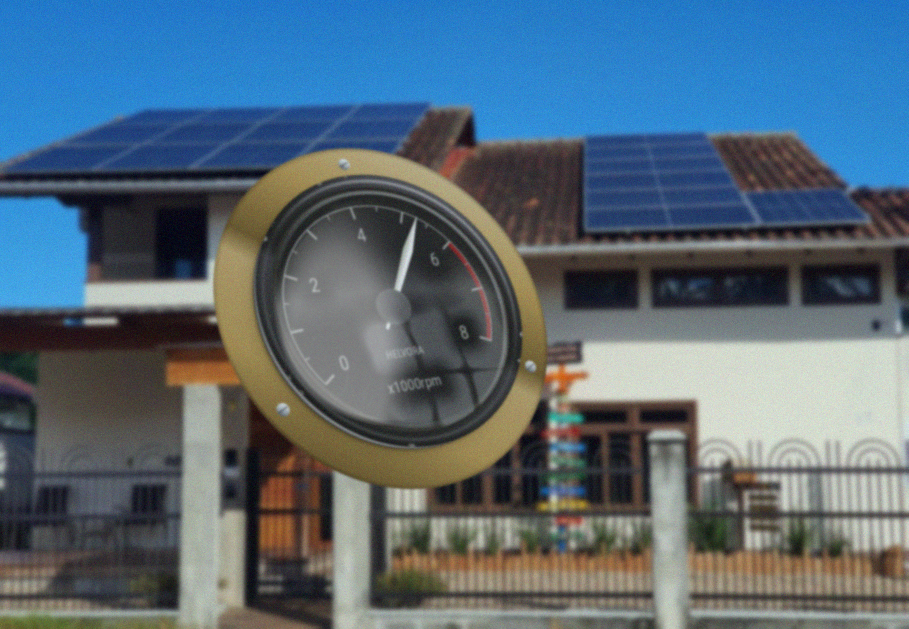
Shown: rpm 5250
